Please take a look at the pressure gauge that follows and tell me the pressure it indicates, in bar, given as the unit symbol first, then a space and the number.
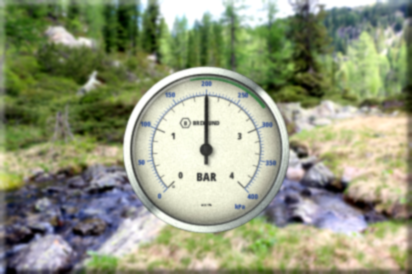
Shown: bar 2
